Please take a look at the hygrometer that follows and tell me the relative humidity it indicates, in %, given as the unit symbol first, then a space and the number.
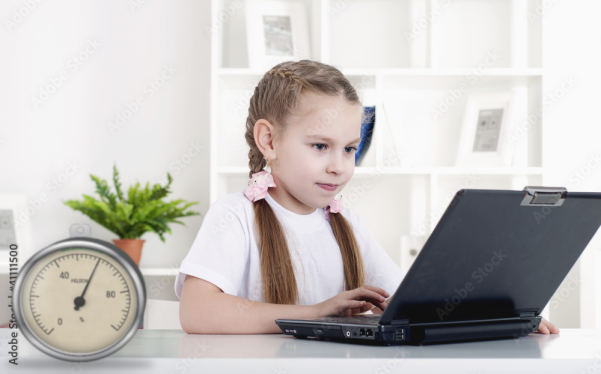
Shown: % 60
